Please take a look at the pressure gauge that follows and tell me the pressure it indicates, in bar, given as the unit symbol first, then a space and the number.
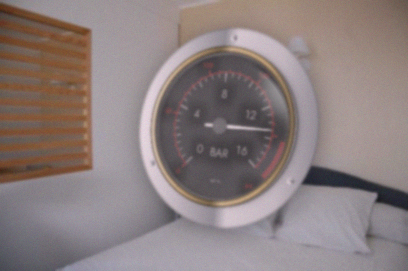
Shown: bar 13.5
